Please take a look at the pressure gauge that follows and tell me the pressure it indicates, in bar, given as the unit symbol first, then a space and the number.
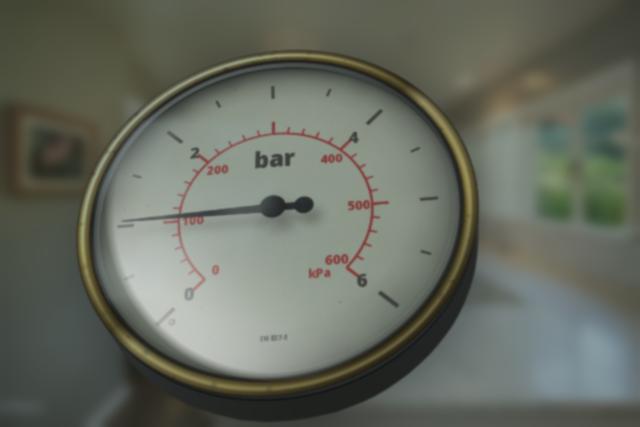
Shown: bar 1
